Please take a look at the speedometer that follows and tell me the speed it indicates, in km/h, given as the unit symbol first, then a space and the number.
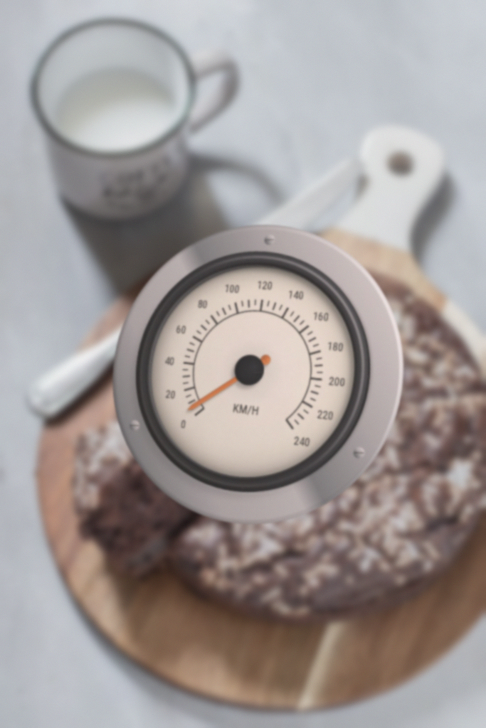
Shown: km/h 5
